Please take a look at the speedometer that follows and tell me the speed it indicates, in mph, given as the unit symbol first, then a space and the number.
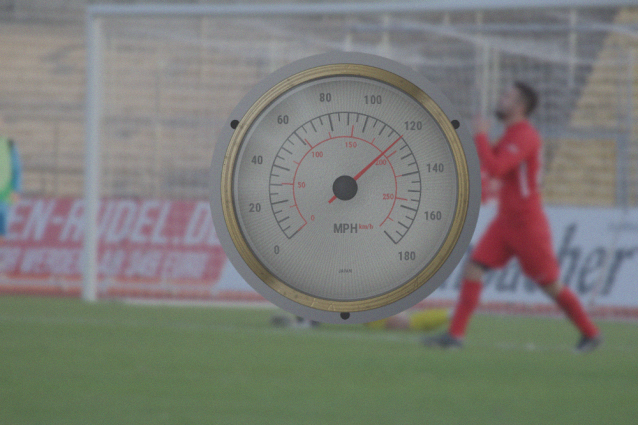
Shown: mph 120
